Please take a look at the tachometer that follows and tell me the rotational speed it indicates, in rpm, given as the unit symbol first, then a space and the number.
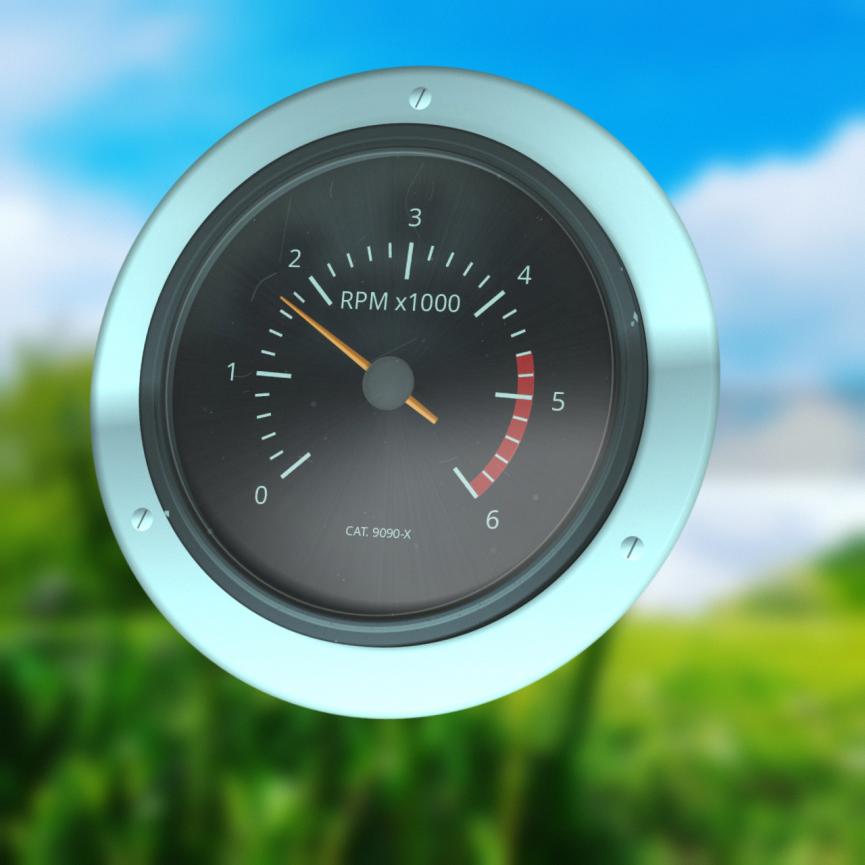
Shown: rpm 1700
